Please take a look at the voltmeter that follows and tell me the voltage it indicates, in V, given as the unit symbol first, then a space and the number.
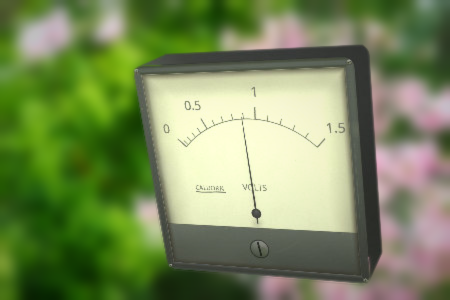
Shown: V 0.9
